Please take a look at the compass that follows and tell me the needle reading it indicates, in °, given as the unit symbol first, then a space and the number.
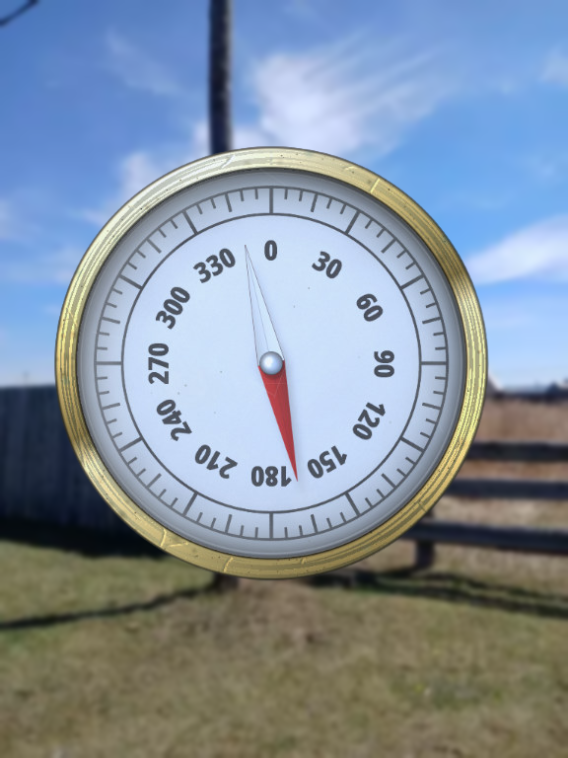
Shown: ° 167.5
